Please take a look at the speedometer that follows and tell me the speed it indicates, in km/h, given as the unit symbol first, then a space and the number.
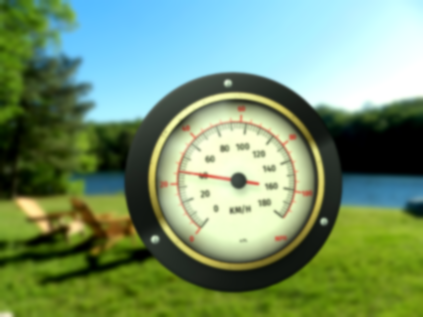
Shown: km/h 40
